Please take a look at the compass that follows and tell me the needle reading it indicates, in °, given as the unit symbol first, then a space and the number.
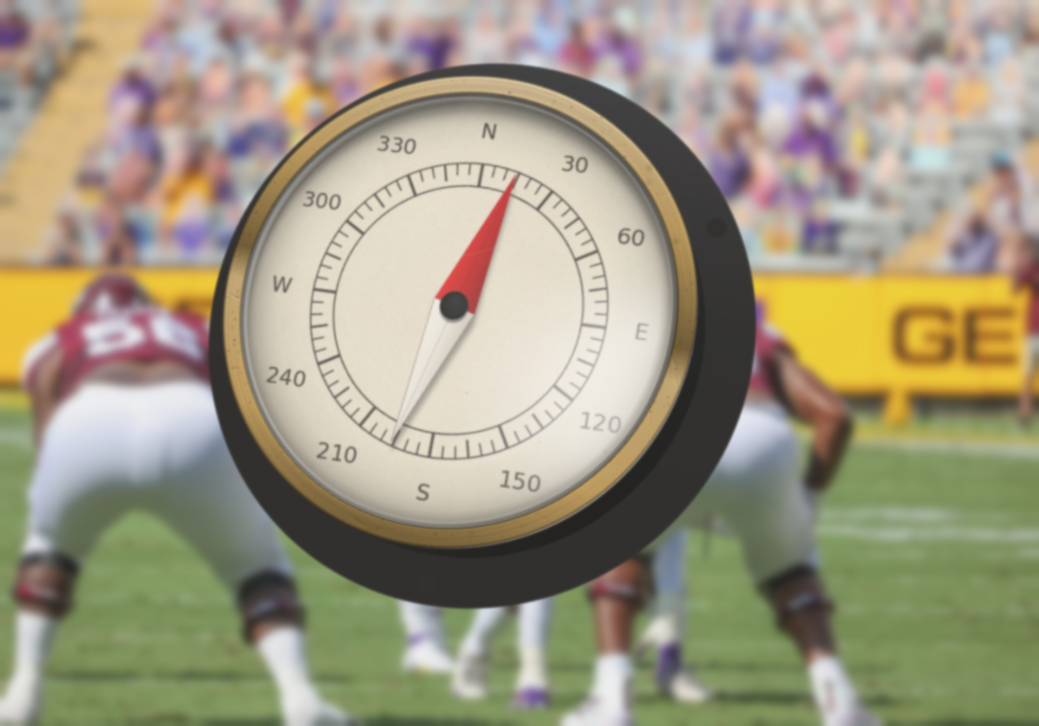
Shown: ° 15
